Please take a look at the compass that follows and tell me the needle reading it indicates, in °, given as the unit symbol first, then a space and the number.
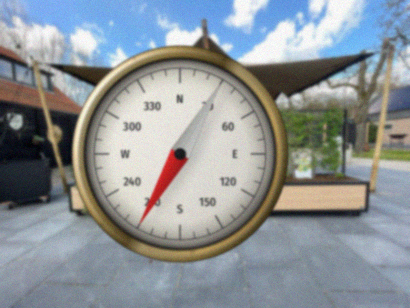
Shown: ° 210
